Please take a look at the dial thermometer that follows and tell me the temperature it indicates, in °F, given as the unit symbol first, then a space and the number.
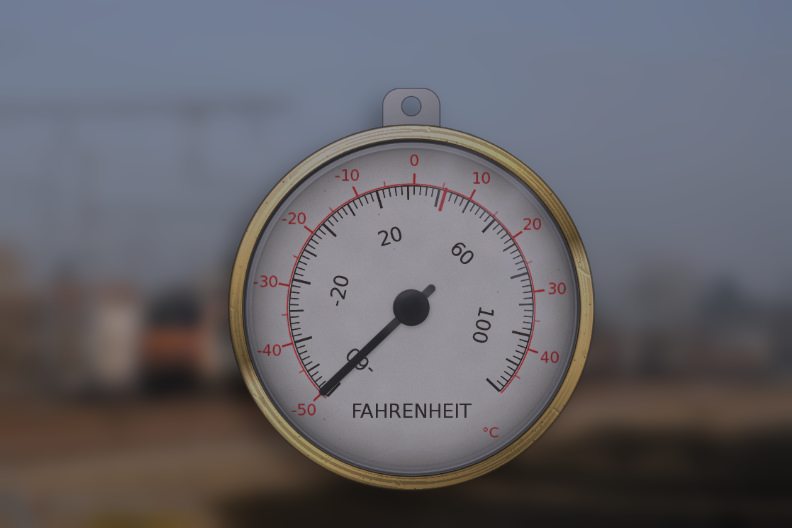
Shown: °F -58
